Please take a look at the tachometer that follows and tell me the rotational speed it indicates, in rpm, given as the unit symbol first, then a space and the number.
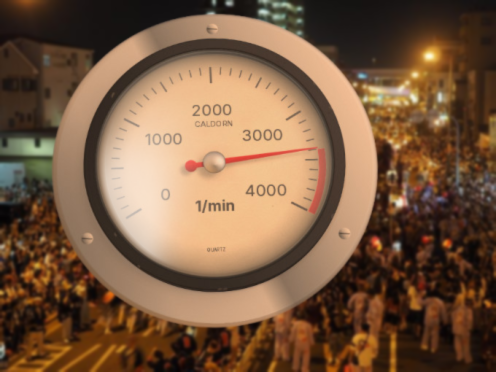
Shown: rpm 3400
